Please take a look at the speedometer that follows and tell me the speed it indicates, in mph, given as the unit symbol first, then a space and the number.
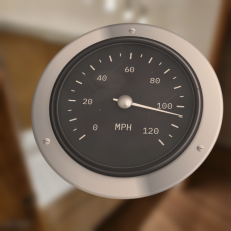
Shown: mph 105
